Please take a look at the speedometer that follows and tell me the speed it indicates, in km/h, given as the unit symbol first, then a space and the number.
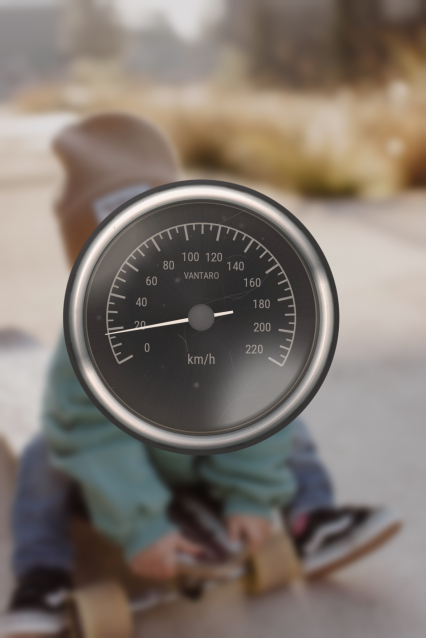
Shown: km/h 17.5
